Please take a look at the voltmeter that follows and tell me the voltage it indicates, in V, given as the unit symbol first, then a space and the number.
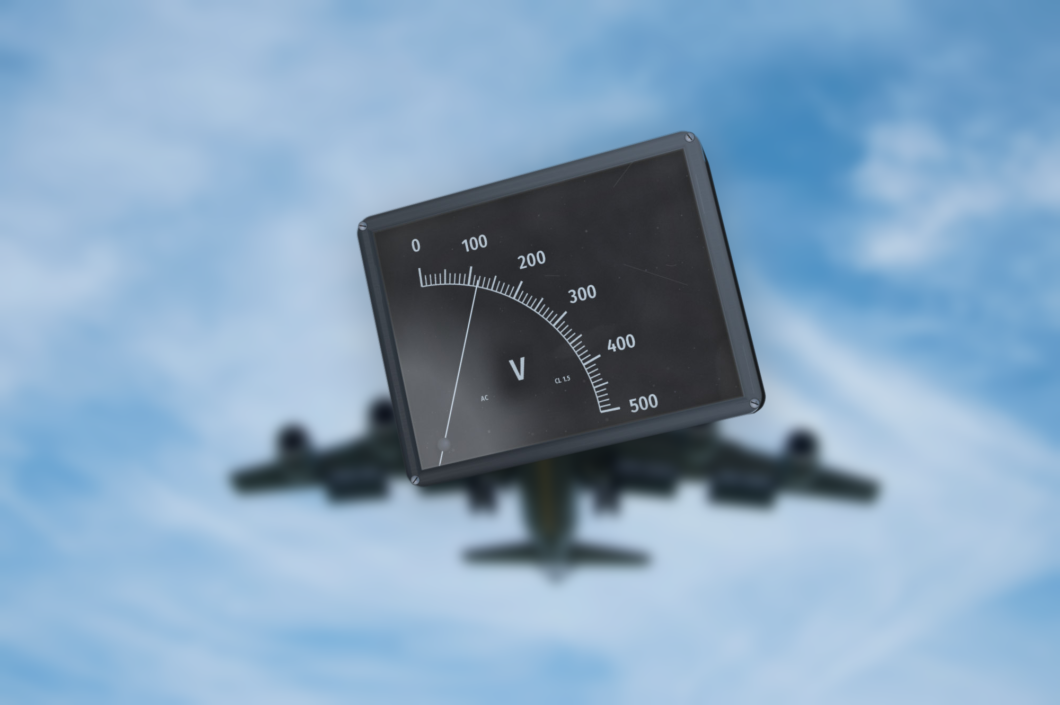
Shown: V 120
